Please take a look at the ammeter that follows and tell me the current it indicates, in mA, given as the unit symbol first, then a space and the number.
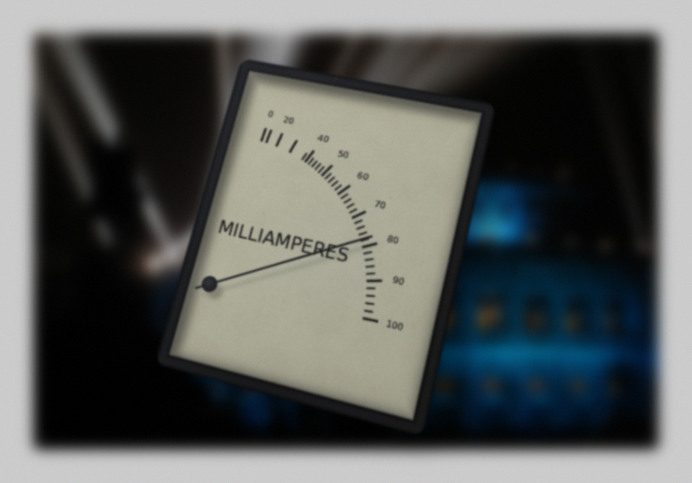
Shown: mA 78
